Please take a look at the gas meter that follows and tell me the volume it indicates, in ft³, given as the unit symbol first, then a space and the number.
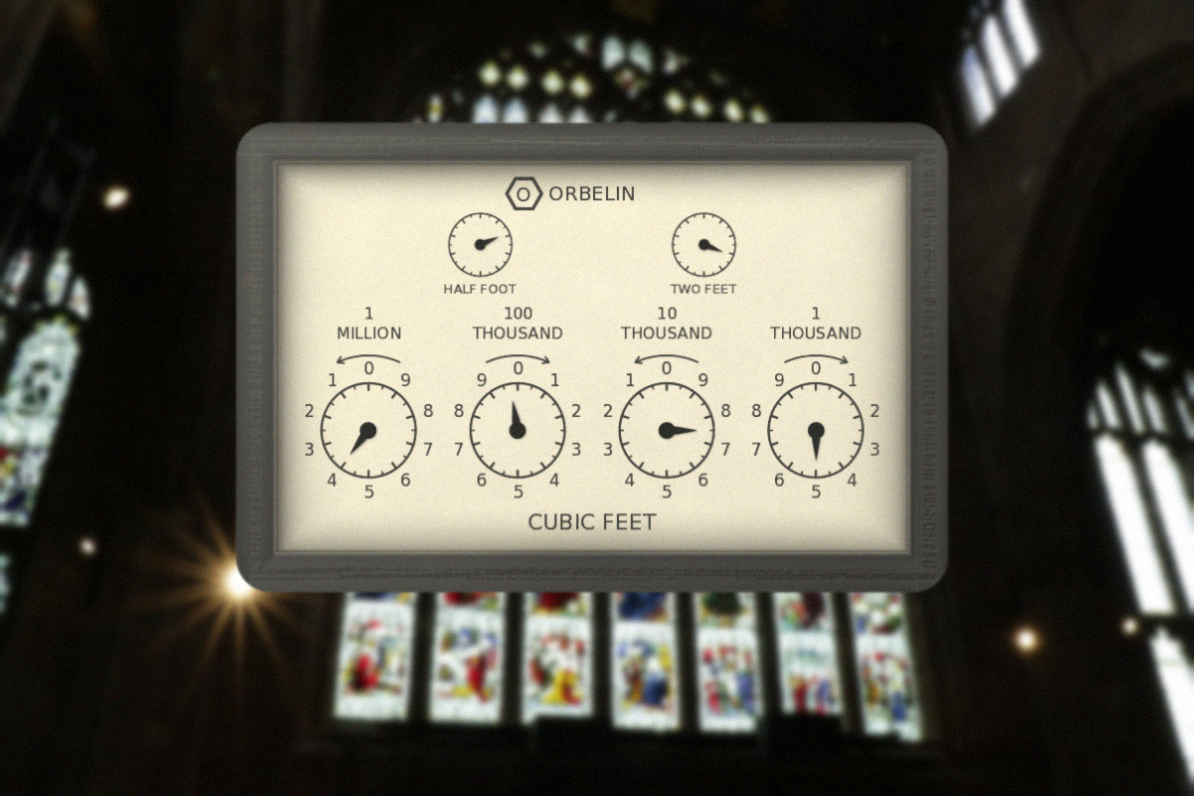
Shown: ft³ 397500
